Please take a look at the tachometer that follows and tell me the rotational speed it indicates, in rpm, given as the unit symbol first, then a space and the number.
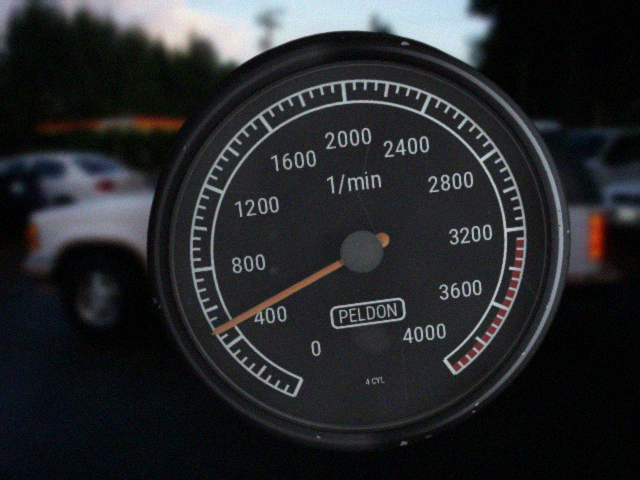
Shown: rpm 500
